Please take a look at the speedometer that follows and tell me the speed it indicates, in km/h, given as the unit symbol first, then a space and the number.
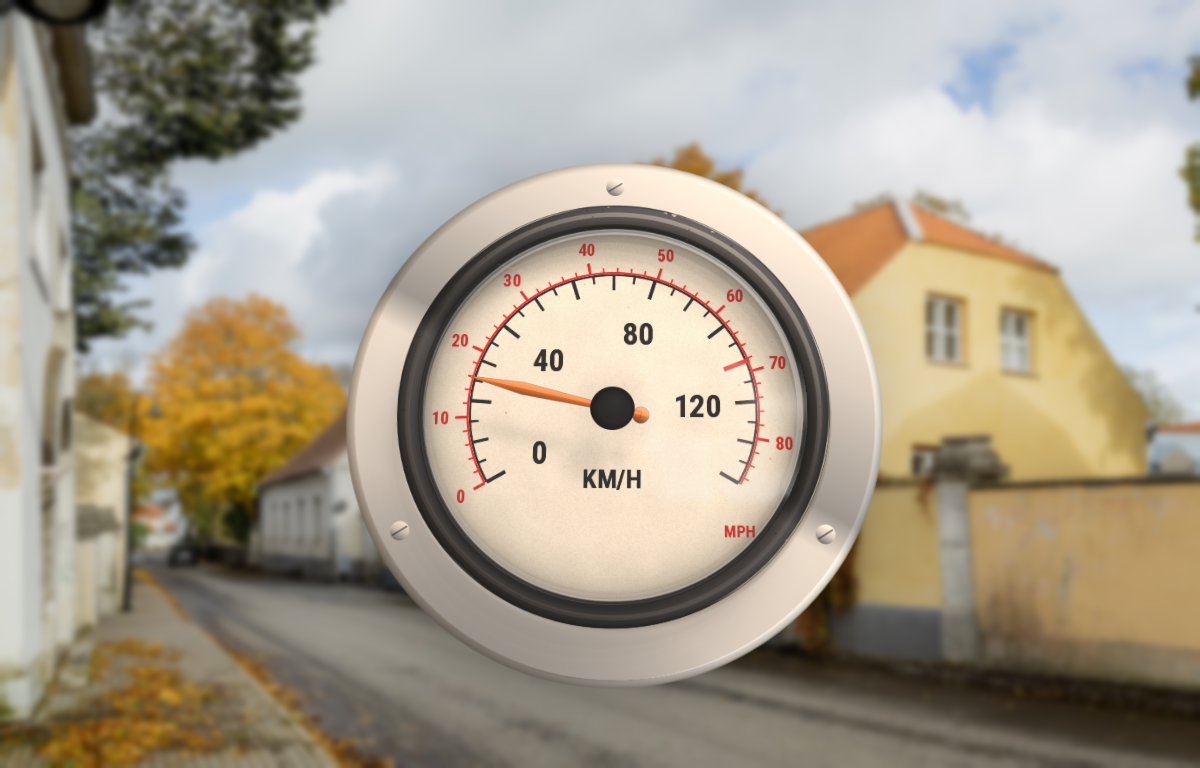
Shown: km/h 25
